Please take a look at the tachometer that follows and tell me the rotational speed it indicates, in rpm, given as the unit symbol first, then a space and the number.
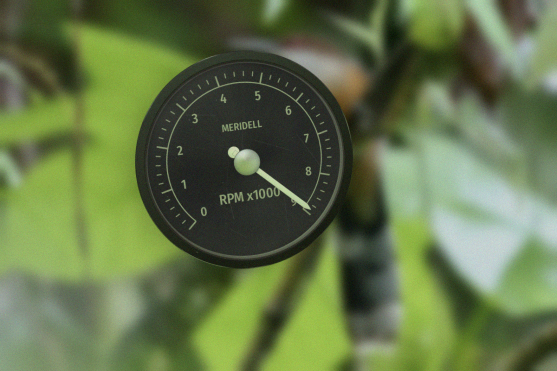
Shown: rpm 8900
